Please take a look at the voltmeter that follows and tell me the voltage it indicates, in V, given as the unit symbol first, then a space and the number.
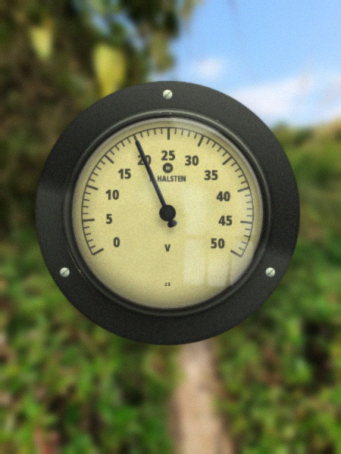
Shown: V 20
